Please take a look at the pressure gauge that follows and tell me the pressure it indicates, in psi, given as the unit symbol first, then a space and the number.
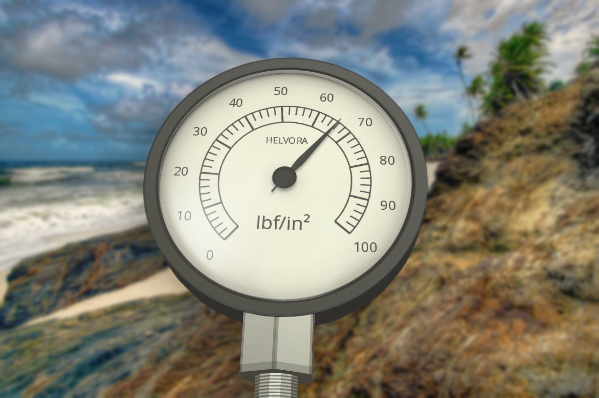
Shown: psi 66
